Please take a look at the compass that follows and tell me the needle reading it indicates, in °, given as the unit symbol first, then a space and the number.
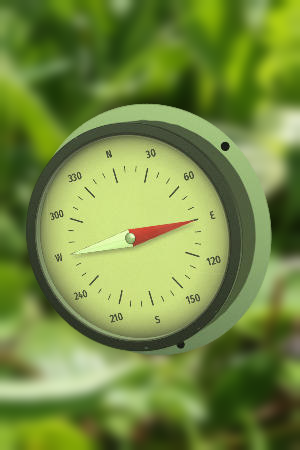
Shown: ° 90
